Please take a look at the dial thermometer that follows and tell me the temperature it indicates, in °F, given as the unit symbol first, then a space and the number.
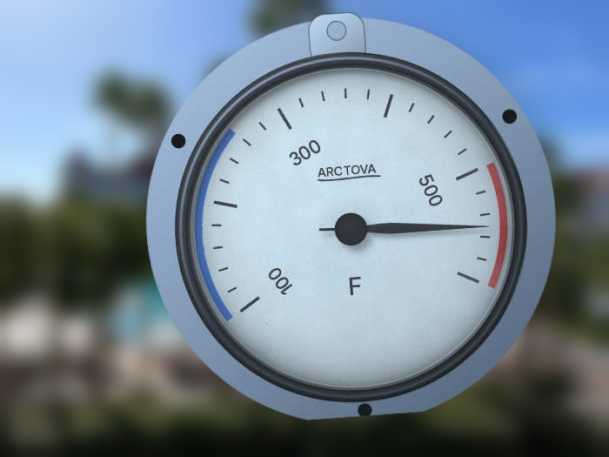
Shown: °F 550
